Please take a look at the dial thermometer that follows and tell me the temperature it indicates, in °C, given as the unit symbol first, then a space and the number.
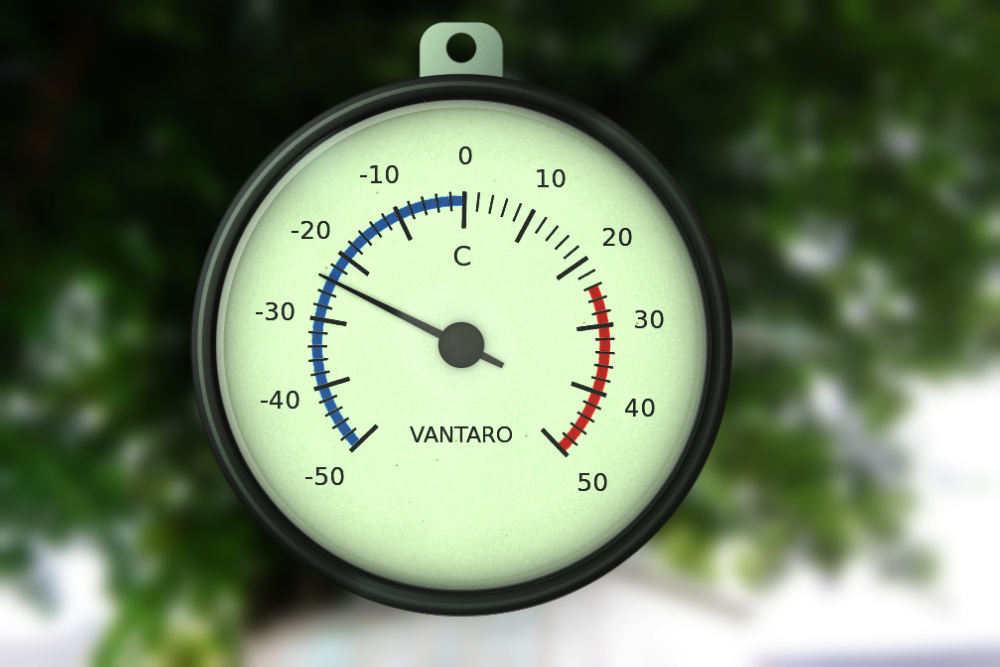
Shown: °C -24
